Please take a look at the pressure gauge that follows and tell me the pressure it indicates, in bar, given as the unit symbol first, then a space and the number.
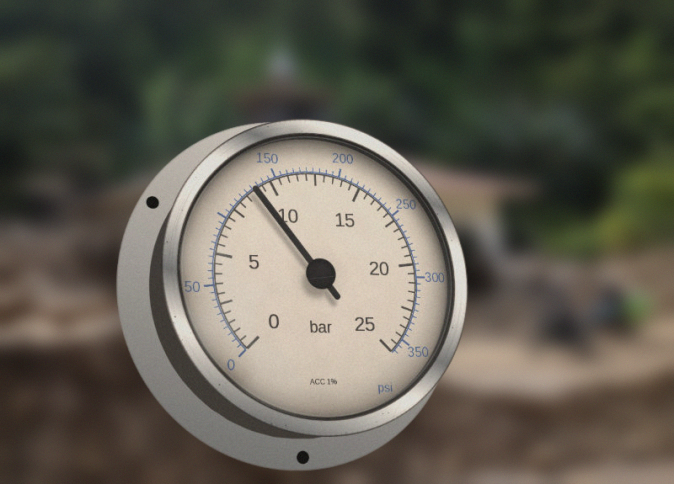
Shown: bar 9
